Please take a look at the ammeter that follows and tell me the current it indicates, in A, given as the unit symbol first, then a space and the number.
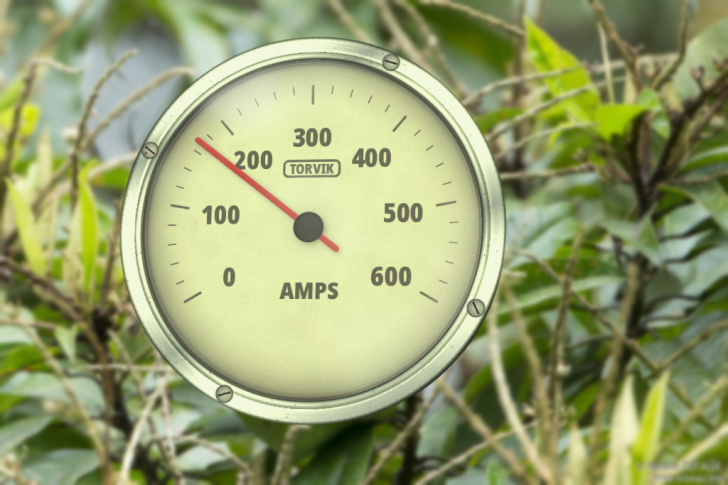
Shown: A 170
